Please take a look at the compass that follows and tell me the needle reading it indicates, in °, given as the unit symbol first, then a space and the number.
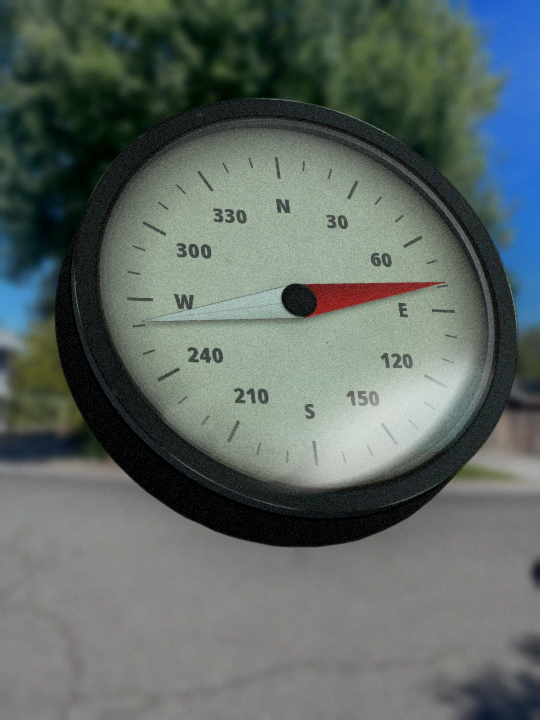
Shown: ° 80
